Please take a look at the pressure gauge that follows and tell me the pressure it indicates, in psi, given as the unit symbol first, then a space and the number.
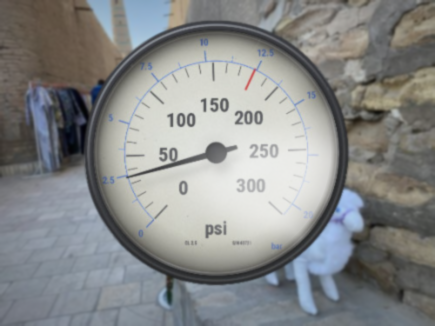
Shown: psi 35
